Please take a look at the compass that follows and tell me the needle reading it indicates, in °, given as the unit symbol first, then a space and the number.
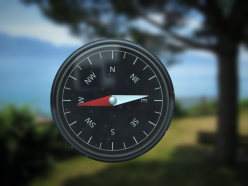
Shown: ° 262.5
